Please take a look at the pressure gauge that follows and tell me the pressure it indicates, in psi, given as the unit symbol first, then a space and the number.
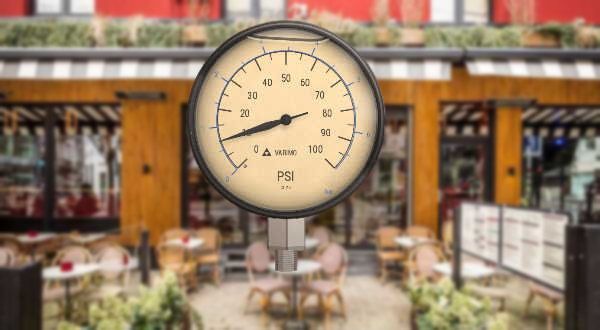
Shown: psi 10
